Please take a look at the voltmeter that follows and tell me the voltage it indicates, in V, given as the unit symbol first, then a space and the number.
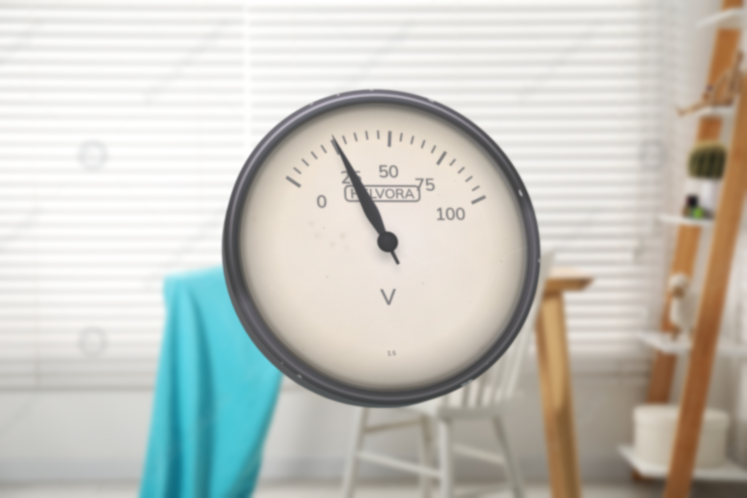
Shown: V 25
